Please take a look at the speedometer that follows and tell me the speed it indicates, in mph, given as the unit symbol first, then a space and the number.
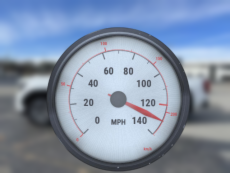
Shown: mph 130
